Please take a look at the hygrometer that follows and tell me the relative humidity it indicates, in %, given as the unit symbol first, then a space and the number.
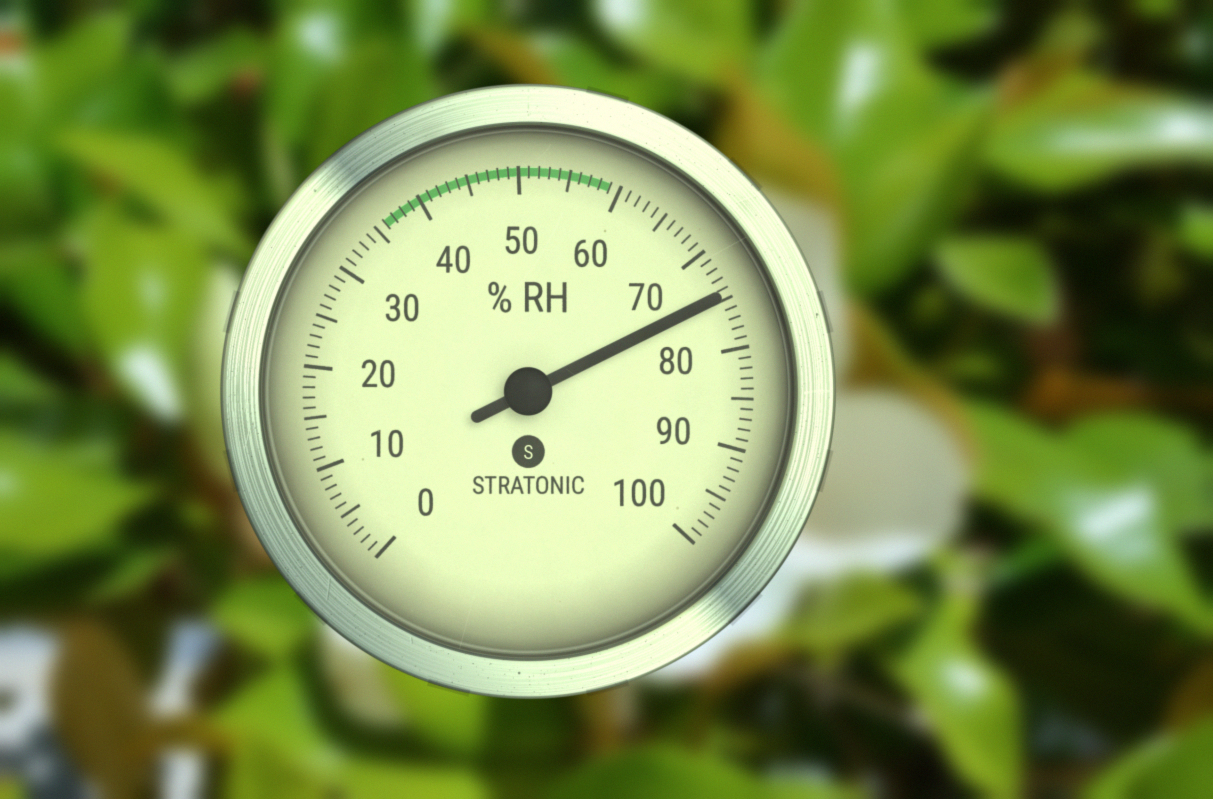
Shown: % 74.5
